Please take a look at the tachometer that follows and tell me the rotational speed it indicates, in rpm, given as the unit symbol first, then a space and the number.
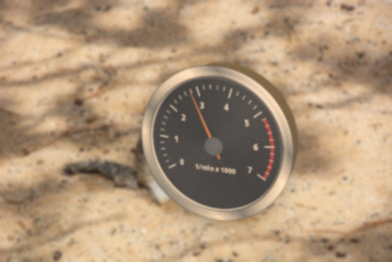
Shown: rpm 2800
